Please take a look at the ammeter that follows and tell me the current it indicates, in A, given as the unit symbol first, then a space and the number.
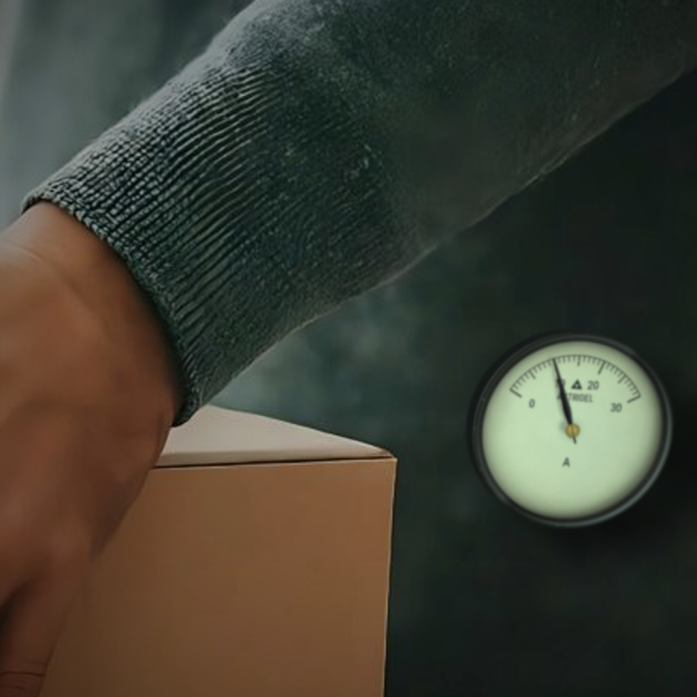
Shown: A 10
